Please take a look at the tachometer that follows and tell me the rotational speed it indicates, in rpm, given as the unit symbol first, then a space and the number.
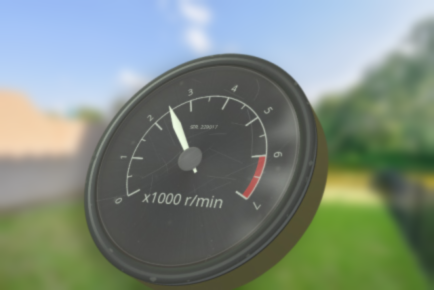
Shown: rpm 2500
